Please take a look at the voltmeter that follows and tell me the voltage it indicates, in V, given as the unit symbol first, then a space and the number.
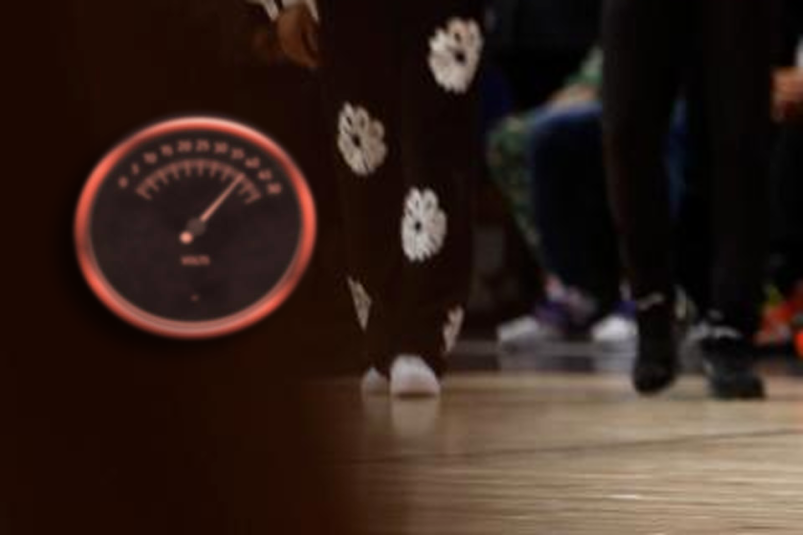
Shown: V 40
